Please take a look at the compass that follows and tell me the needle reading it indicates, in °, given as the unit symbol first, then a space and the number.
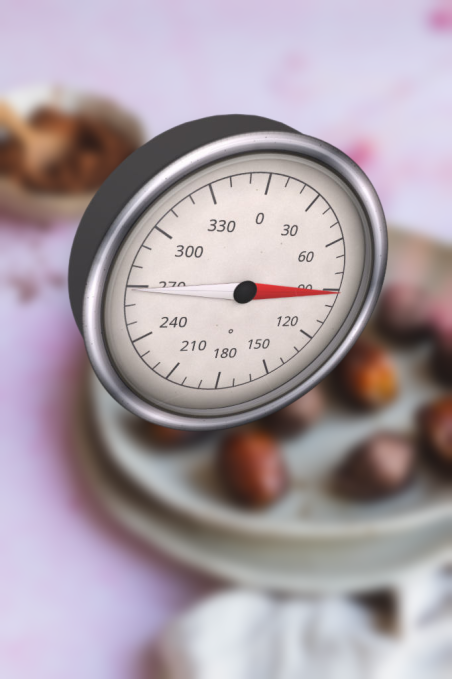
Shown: ° 90
